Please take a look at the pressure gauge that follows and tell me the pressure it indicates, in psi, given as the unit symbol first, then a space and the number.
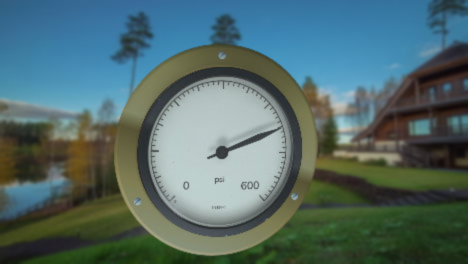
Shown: psi 450
